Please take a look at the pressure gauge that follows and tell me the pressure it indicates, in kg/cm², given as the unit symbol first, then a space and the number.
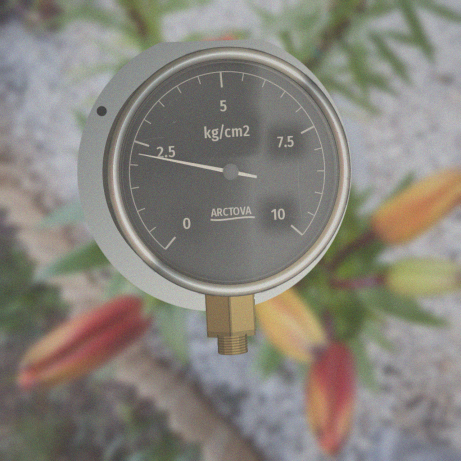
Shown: kg/cm² 2.25
